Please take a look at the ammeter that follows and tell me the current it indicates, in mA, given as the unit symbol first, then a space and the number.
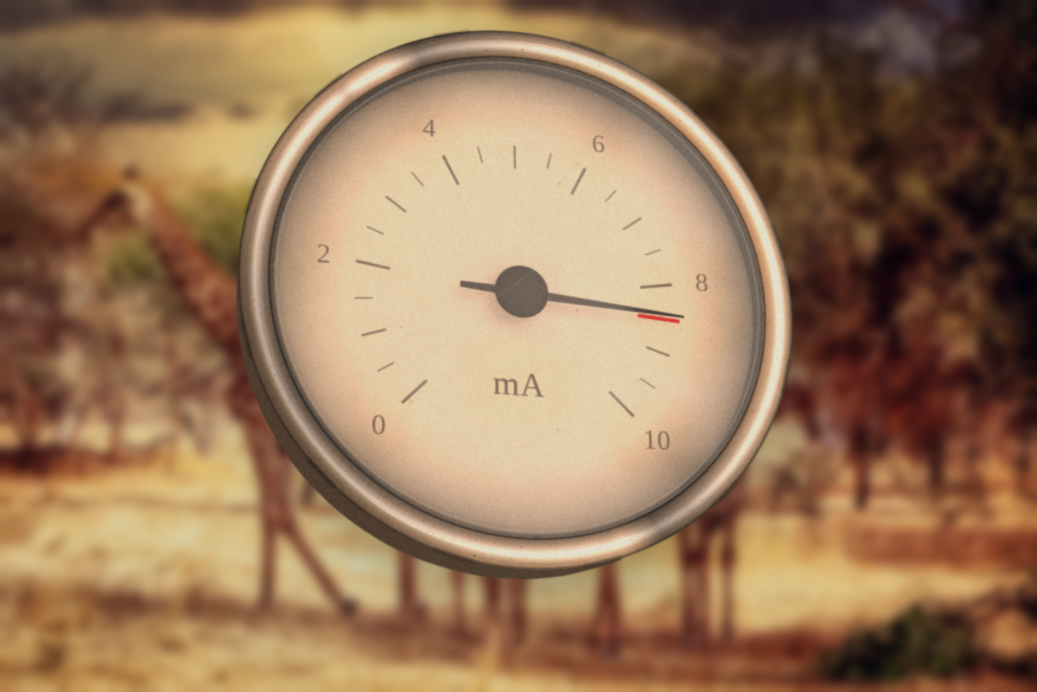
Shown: mA 8.5
